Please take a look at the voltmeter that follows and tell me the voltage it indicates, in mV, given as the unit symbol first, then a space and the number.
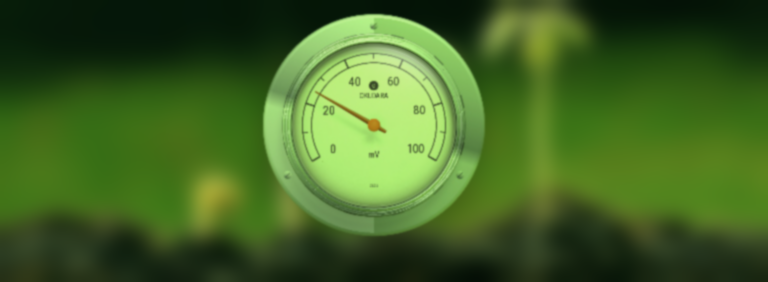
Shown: mV 25
